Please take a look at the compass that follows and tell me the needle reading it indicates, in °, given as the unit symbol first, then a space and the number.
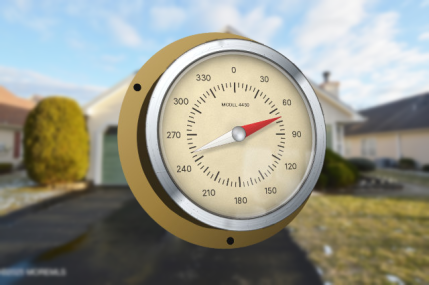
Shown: ° 70
